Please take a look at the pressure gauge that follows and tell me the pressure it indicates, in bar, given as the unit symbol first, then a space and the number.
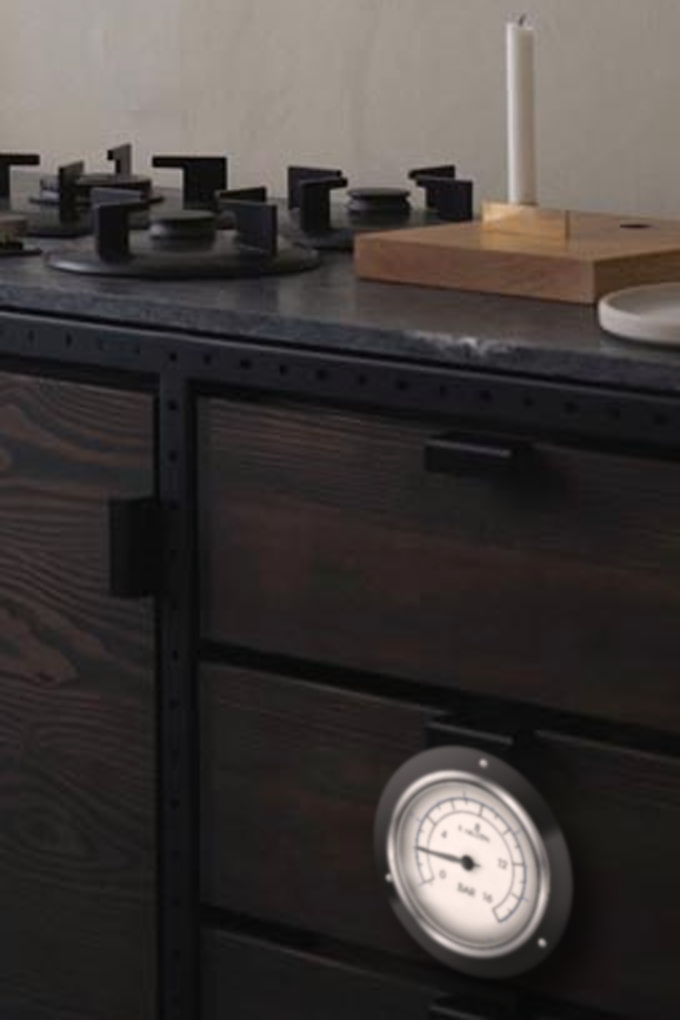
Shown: bar 2
